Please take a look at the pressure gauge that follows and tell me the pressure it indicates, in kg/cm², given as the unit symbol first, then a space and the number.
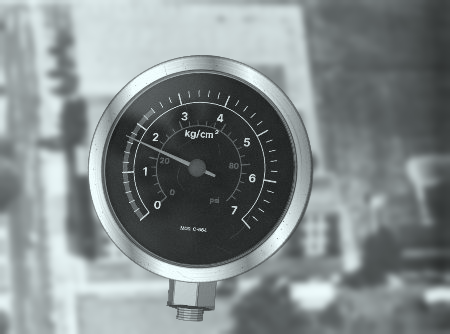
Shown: kg/cm² 1.7
